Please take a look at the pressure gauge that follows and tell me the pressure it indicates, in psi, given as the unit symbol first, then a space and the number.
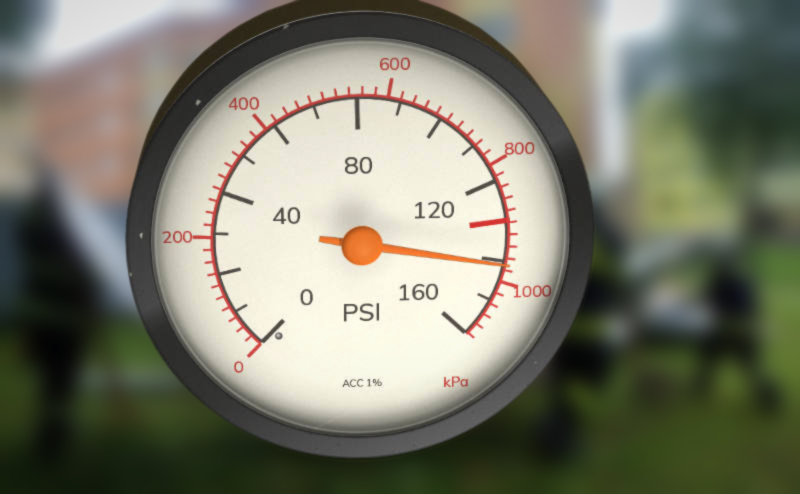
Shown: psi 140
